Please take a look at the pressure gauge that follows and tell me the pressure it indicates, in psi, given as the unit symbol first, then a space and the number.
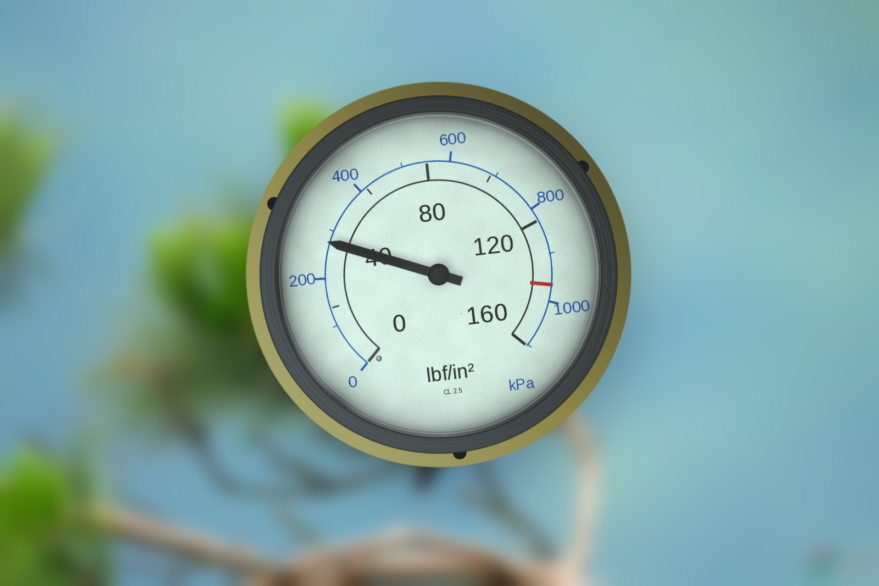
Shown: psi 40
